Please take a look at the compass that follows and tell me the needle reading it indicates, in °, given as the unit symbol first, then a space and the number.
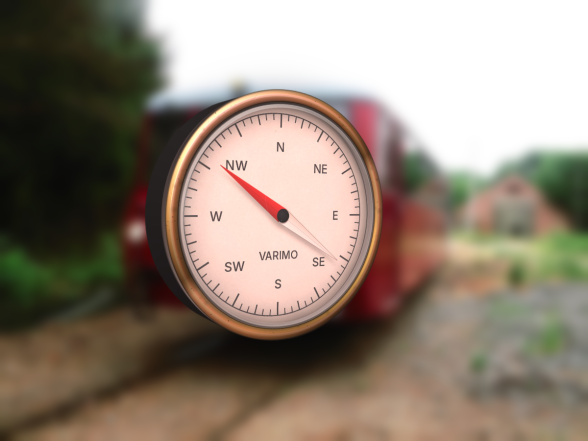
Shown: ° 305
